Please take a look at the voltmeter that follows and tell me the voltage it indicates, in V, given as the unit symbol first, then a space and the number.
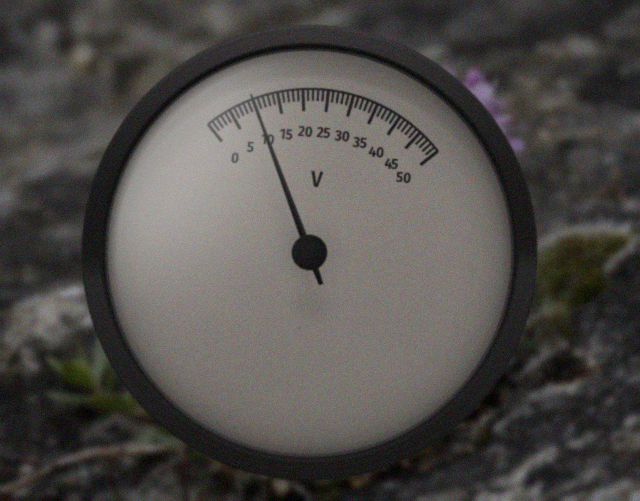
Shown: V 10
